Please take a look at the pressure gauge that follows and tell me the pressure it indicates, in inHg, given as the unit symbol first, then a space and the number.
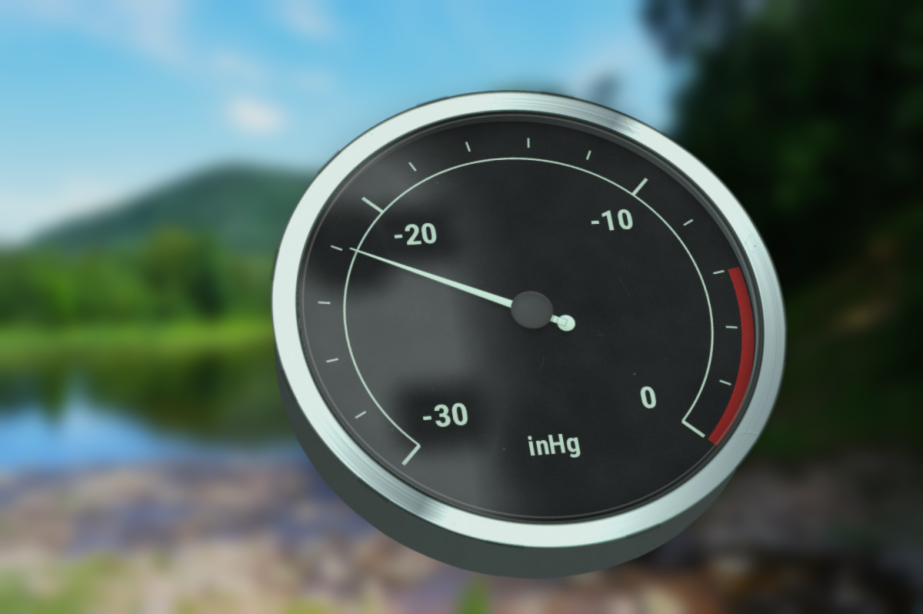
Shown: inHg -22
